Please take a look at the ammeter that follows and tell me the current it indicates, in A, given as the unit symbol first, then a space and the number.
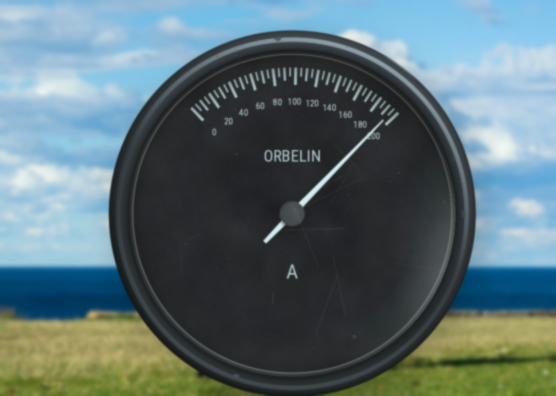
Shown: A 195
